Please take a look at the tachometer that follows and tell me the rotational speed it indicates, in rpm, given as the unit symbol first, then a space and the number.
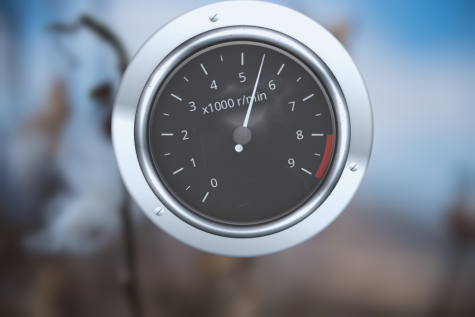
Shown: rpm 5500
